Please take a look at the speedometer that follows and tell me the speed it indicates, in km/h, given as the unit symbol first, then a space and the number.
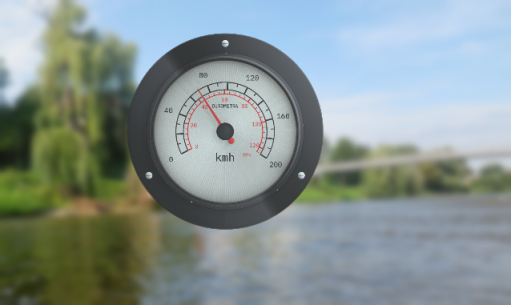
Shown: km/h 70
